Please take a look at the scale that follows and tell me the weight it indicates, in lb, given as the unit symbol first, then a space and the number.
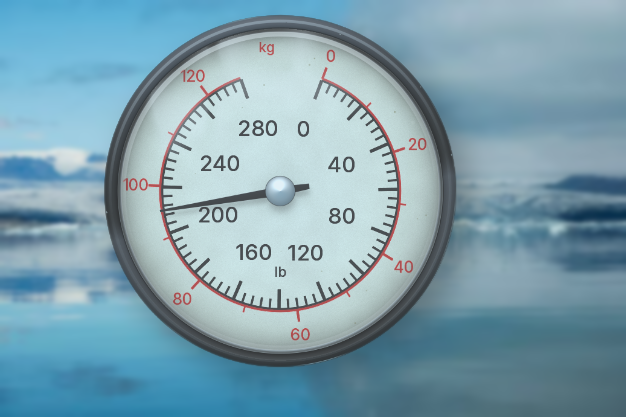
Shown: lb 210
